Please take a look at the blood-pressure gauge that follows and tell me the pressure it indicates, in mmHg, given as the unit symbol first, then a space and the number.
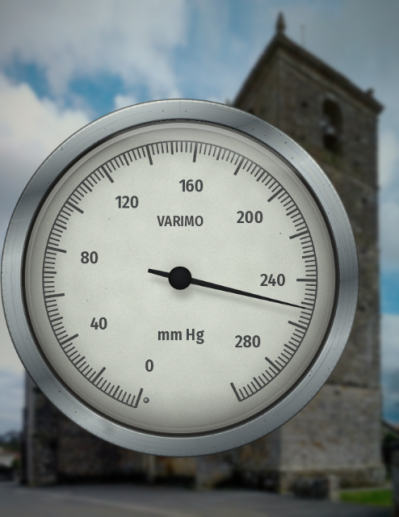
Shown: mmHg 252
